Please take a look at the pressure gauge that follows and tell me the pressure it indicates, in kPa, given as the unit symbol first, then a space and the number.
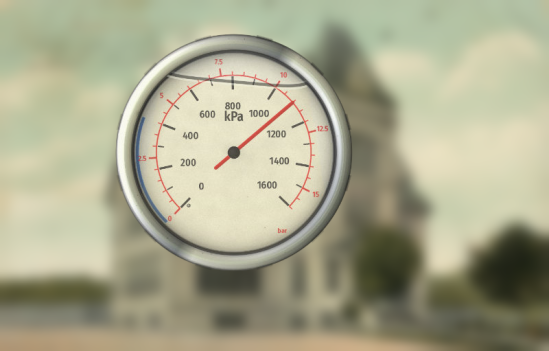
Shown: kPa 1100
